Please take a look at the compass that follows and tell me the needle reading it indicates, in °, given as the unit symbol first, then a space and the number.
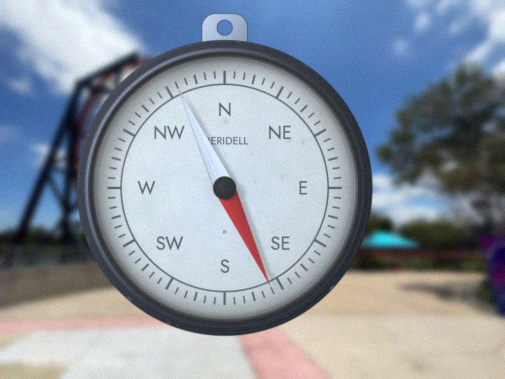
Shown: ° 155
